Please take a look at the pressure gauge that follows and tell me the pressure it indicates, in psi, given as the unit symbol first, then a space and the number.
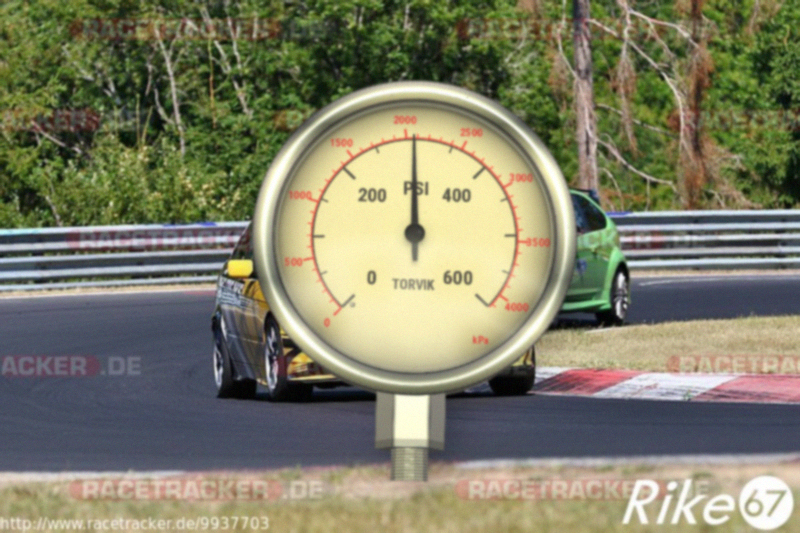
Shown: psi 300
